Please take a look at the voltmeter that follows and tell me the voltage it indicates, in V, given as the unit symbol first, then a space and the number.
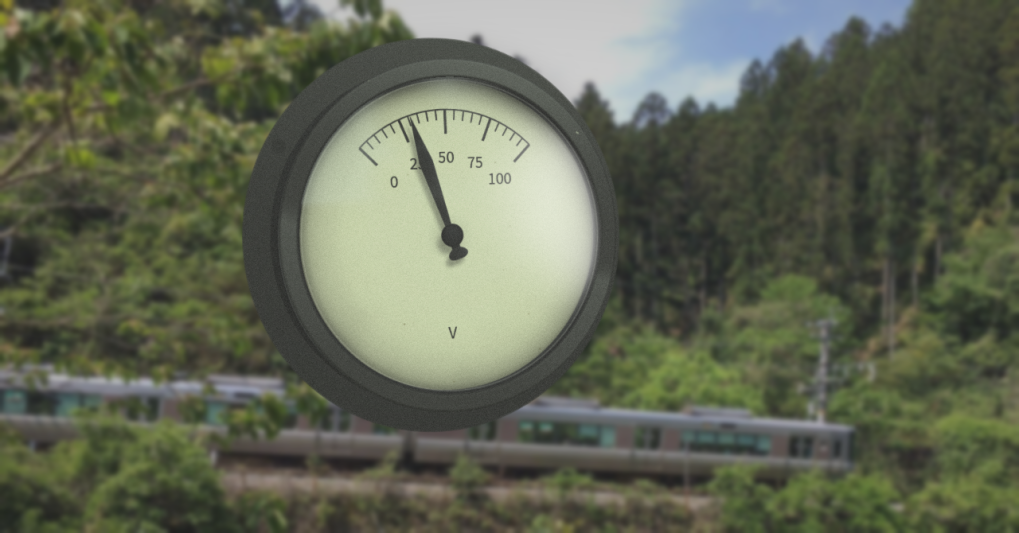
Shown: V 30
